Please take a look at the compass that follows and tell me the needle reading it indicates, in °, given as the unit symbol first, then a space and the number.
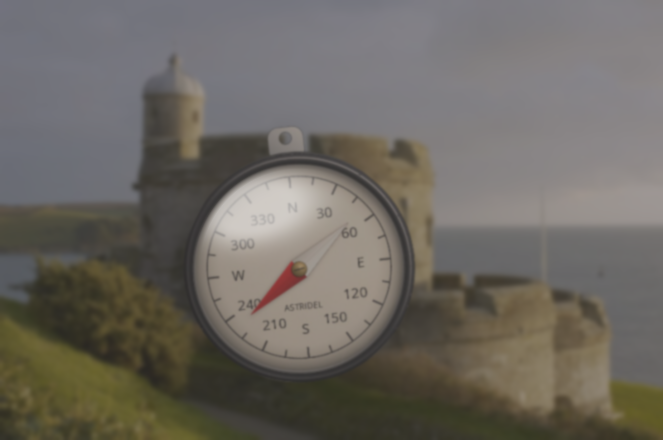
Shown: ° 232.5
